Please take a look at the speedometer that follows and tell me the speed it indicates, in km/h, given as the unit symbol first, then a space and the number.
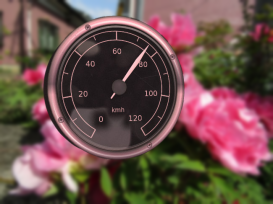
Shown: km/h 75
